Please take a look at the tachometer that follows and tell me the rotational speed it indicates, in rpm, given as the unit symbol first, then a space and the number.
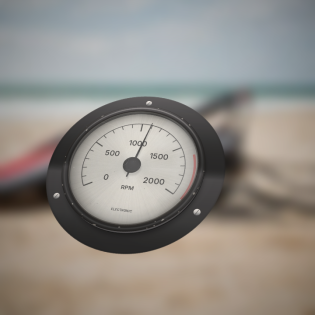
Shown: rpm 1100
